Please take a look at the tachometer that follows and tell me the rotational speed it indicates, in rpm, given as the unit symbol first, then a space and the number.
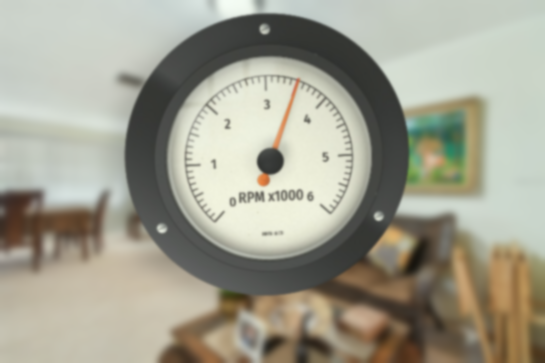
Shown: rpm 3500
